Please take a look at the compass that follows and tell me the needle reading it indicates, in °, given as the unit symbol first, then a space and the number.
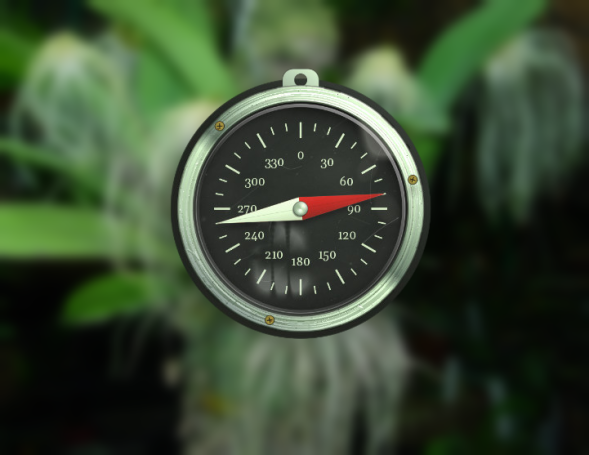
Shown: ° 80
